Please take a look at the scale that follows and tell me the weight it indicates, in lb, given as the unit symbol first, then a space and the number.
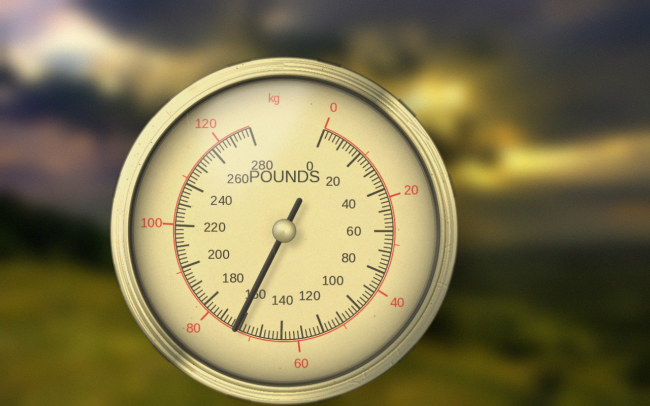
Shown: lb 162
